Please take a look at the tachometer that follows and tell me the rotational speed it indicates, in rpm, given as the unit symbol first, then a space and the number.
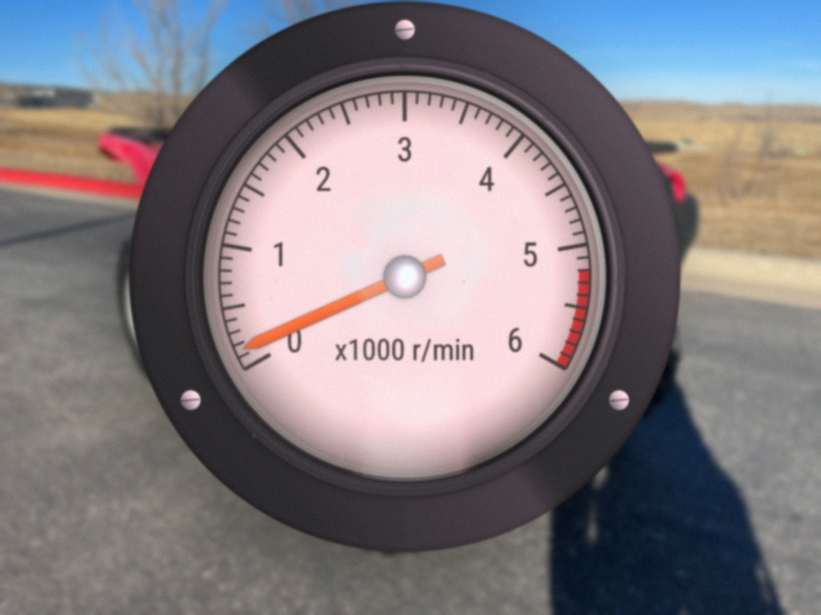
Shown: rpm 150
